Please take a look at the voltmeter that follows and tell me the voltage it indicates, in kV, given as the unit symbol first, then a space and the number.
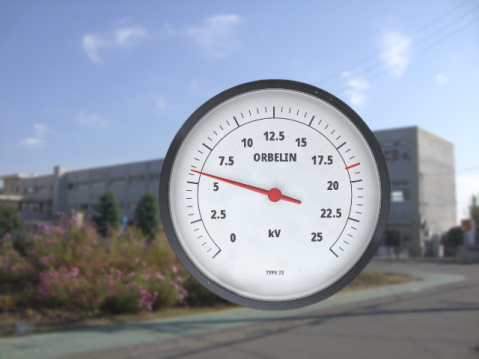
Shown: kV 5.75
